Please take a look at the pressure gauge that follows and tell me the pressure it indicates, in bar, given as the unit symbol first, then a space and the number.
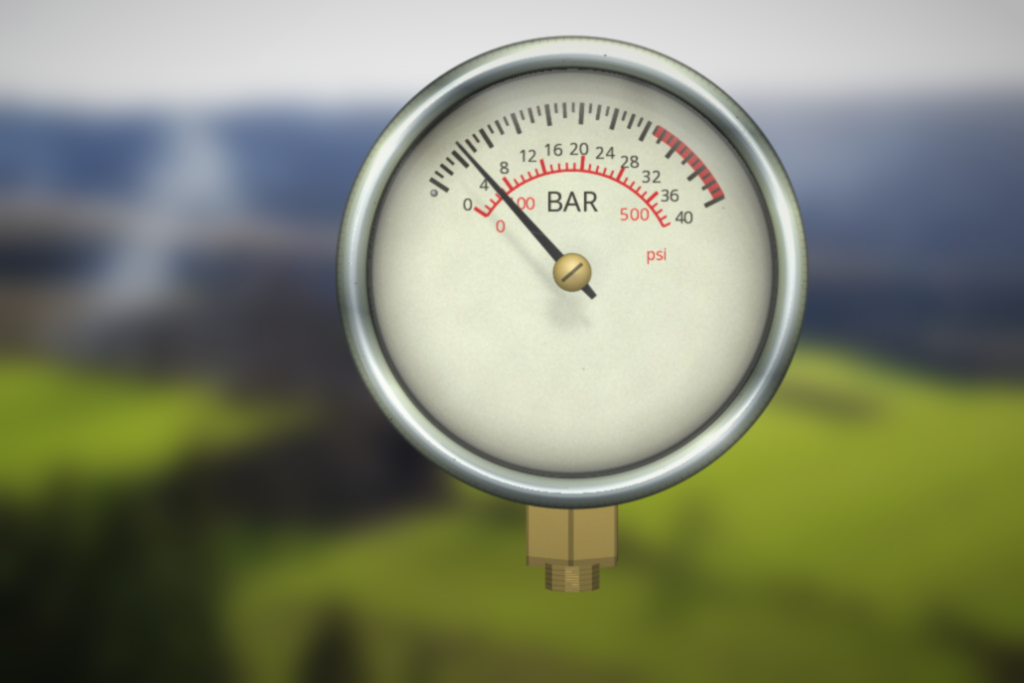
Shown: bar 5
